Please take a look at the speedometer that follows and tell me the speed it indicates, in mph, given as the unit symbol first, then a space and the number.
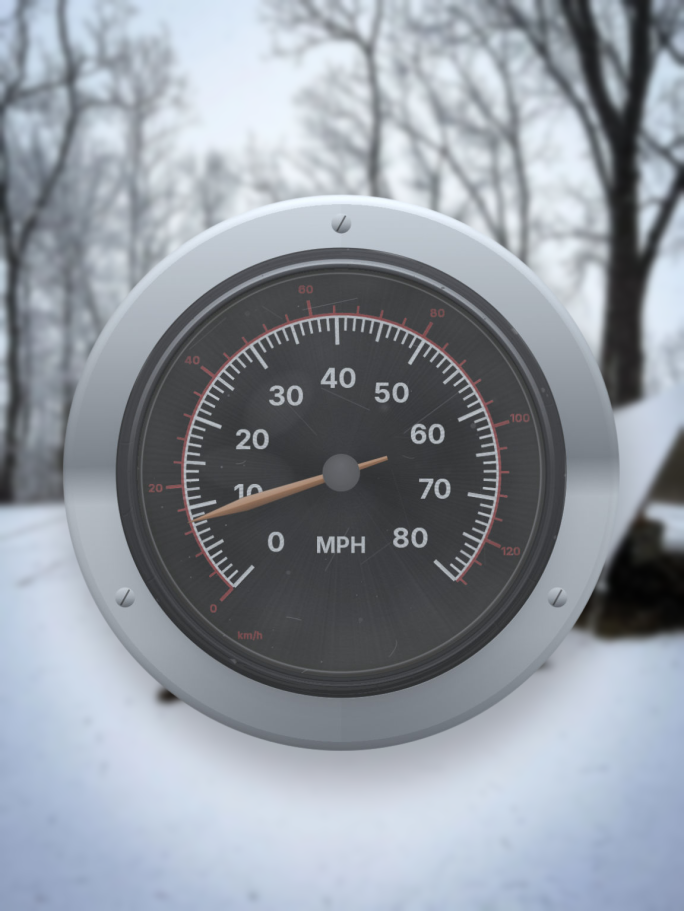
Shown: mph 8.5
